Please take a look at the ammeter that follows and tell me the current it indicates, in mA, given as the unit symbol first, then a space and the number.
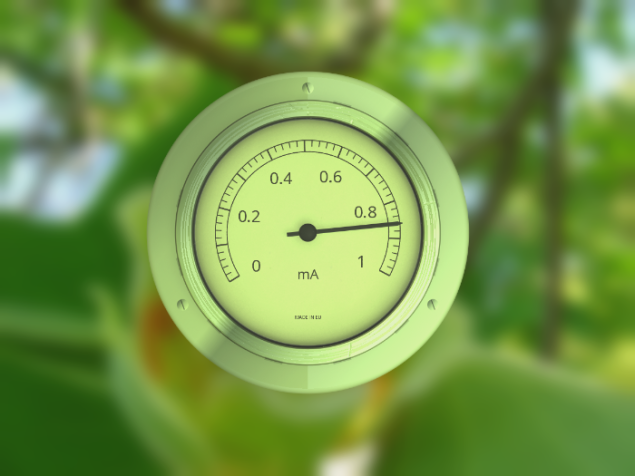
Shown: mA 0.86
